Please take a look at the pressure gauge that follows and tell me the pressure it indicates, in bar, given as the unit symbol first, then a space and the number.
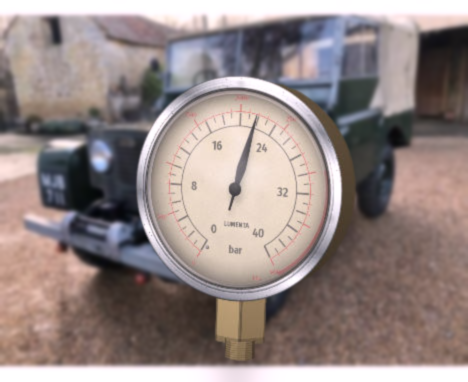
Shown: bar 22
